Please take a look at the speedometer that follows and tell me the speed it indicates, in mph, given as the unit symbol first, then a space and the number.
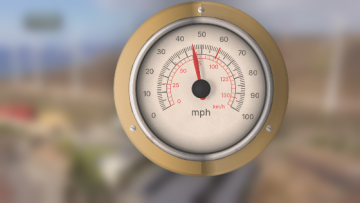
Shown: mph 45
